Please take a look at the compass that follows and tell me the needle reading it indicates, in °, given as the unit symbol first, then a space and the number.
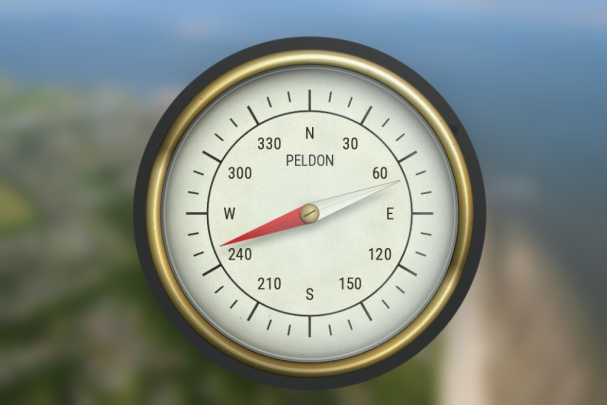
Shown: ° 250
